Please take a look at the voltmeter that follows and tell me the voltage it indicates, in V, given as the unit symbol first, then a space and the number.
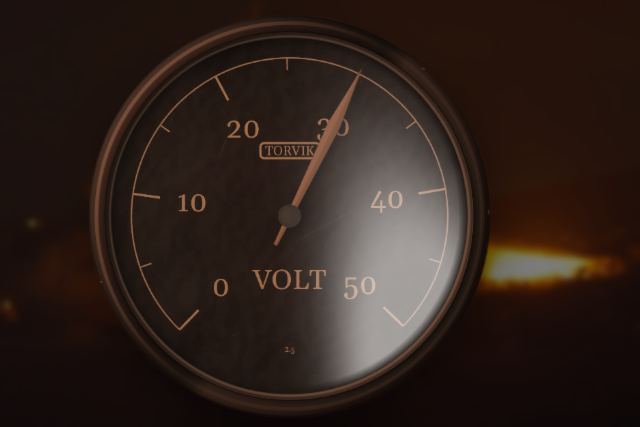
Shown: V 30
